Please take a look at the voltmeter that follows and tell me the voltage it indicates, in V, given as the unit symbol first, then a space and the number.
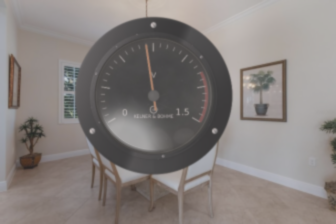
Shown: V 0.7
